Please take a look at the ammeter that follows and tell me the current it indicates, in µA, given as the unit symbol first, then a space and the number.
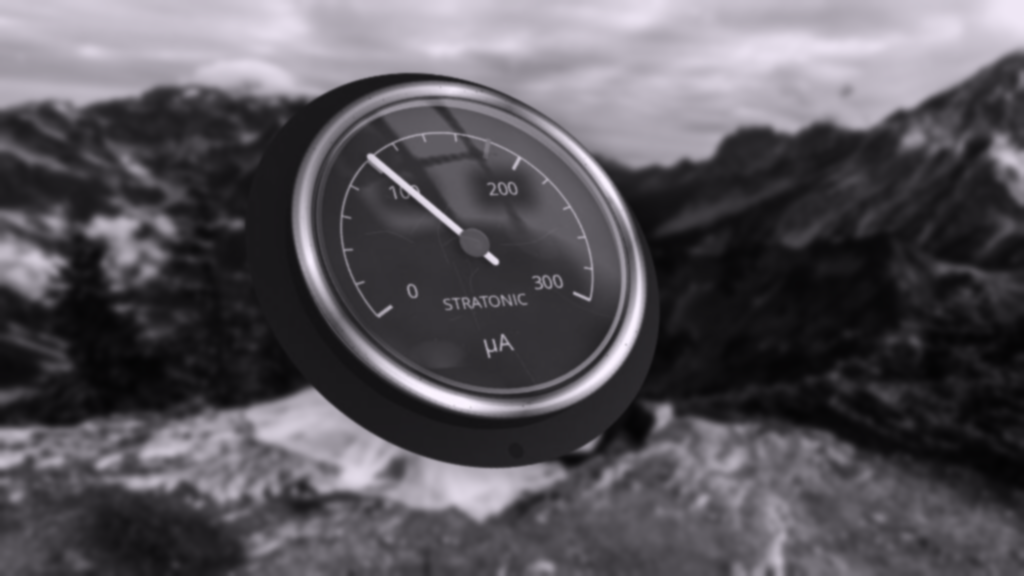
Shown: µA 100
